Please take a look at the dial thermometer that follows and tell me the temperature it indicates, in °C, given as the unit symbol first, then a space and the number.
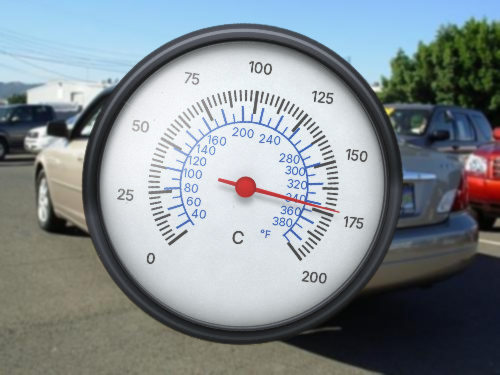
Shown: °C 172.5
